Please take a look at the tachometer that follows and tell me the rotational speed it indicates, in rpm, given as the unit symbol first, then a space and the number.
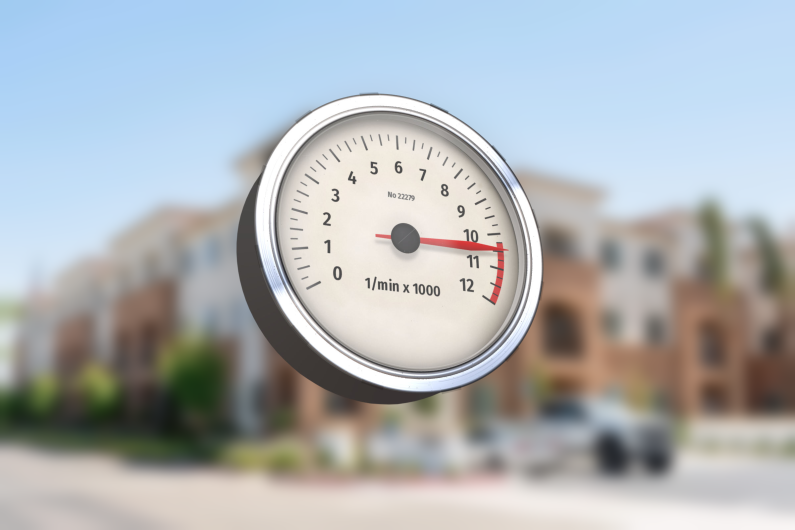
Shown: rpm 10500
